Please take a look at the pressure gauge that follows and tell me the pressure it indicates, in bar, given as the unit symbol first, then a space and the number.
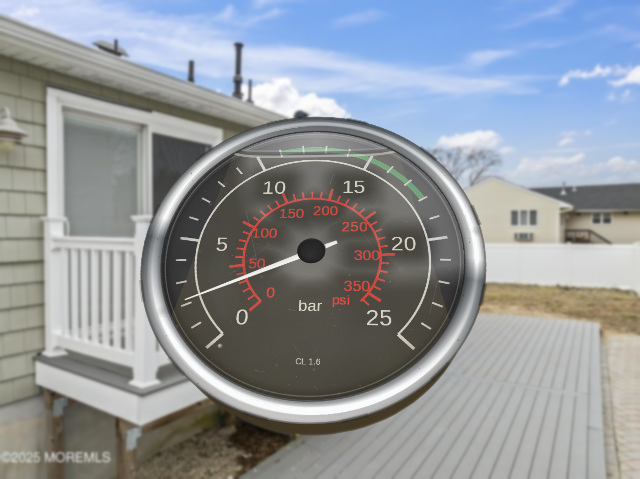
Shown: bar 2
